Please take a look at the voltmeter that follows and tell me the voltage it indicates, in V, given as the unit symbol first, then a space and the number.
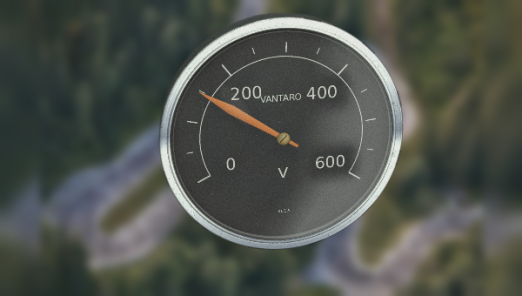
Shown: V 150
